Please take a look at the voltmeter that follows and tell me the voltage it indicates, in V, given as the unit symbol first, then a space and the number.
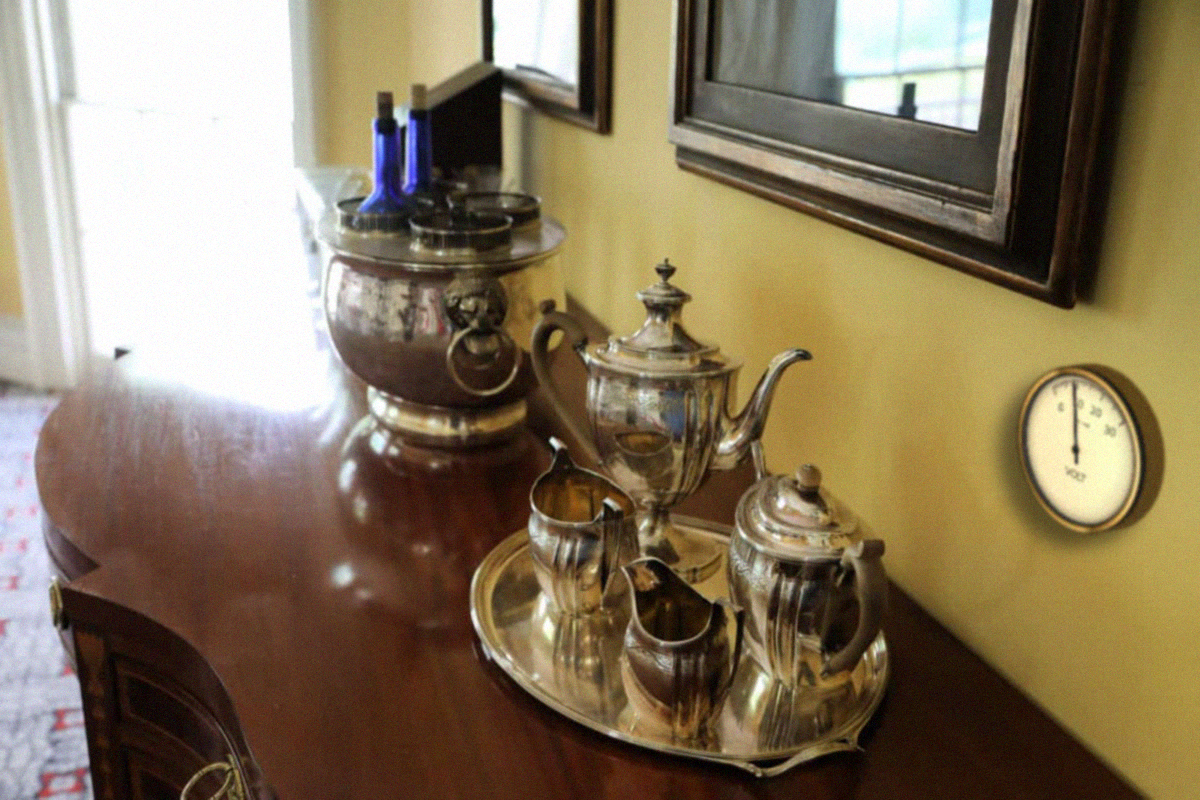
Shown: V 10
